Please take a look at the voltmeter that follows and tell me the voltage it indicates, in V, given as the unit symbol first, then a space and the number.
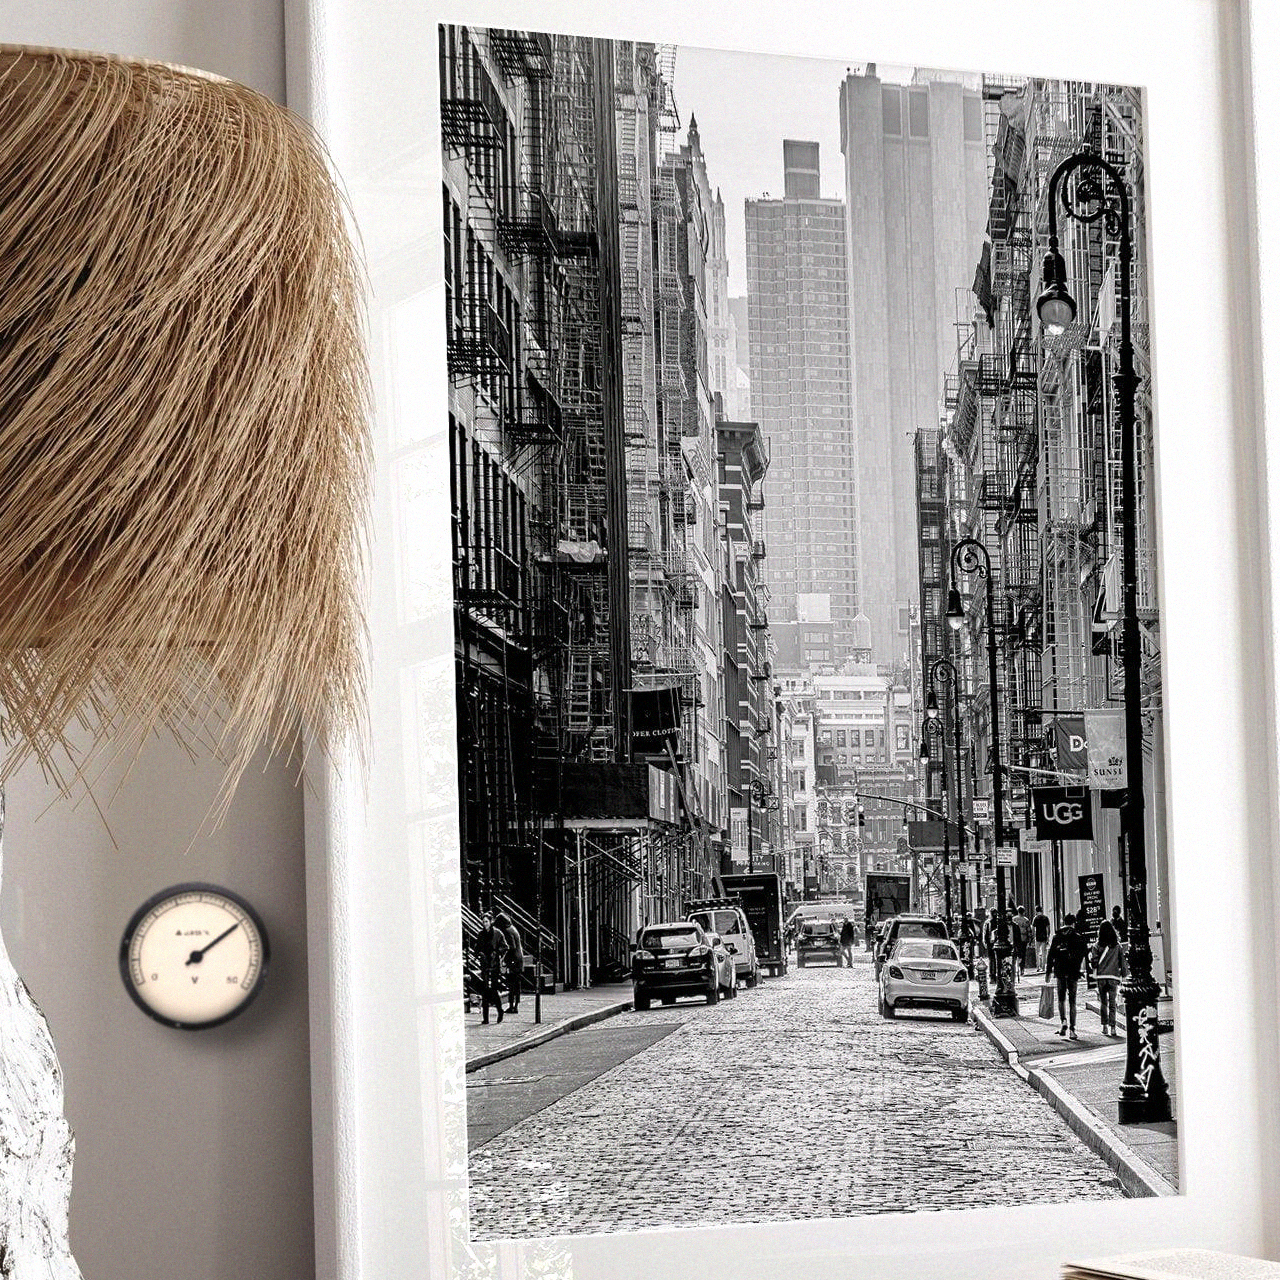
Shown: V 35
